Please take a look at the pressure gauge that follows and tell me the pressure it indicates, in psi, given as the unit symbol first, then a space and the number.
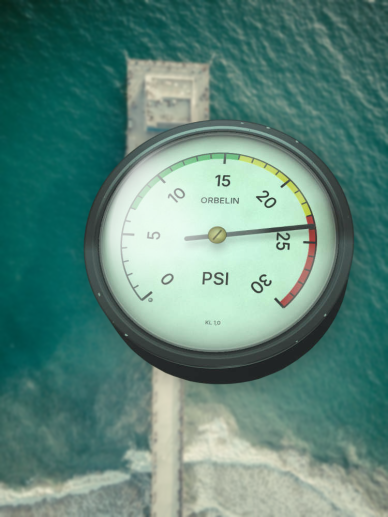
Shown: psi 24
